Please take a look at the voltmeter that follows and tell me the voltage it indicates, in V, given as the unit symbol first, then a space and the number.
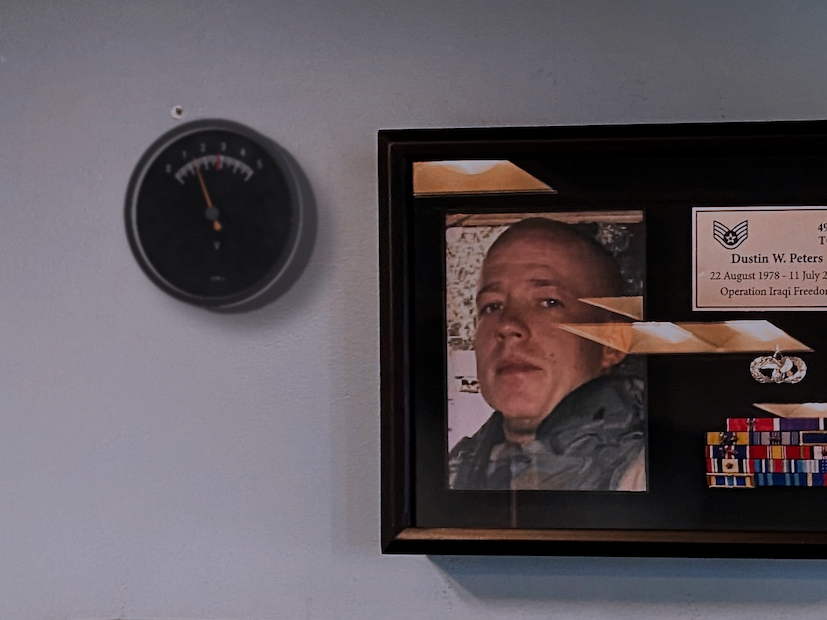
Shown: V 1.5
